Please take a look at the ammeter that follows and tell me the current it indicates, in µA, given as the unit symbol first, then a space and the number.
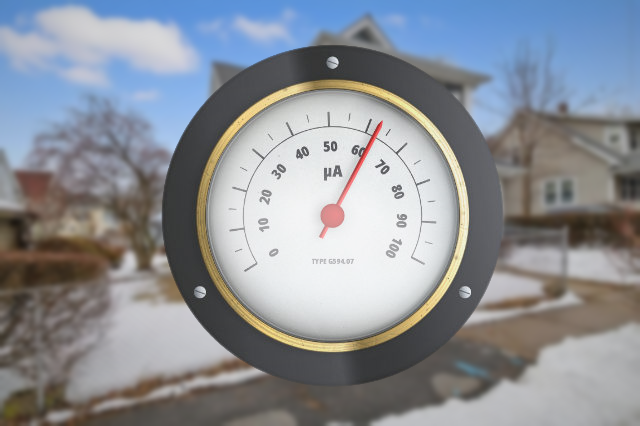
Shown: µA 62.5
